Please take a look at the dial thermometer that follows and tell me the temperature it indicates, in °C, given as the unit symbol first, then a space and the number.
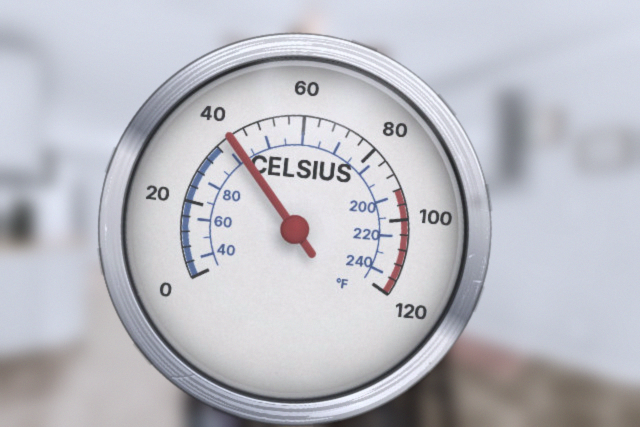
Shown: °C 40
